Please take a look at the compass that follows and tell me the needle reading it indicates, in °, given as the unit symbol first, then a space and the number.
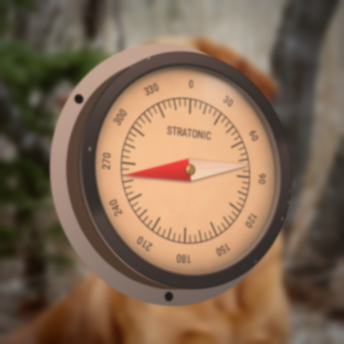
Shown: ° 260
